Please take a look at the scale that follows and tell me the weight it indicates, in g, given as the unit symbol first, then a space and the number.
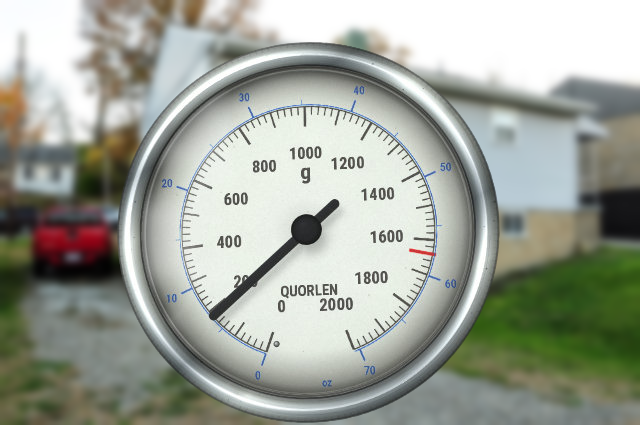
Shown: g 180
